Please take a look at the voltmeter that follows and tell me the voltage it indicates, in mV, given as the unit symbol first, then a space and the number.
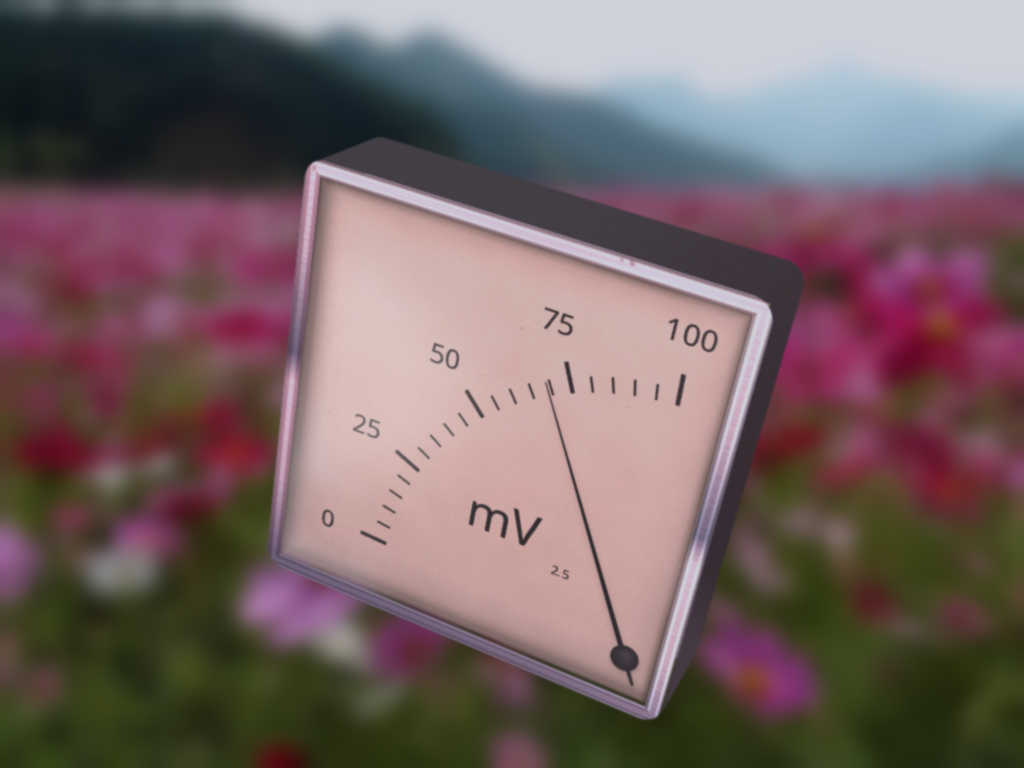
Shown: mV 70
